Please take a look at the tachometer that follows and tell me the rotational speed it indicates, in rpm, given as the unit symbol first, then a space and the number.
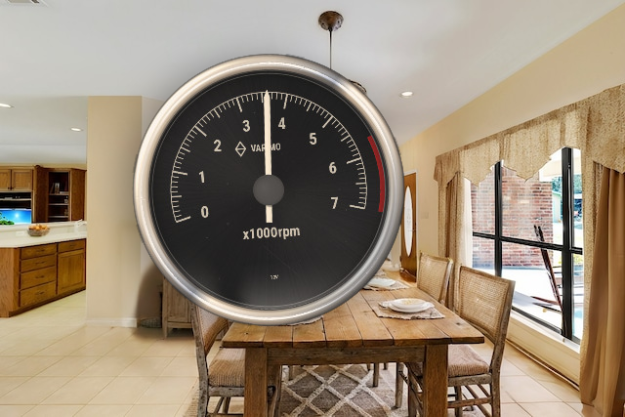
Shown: rpm 3600
